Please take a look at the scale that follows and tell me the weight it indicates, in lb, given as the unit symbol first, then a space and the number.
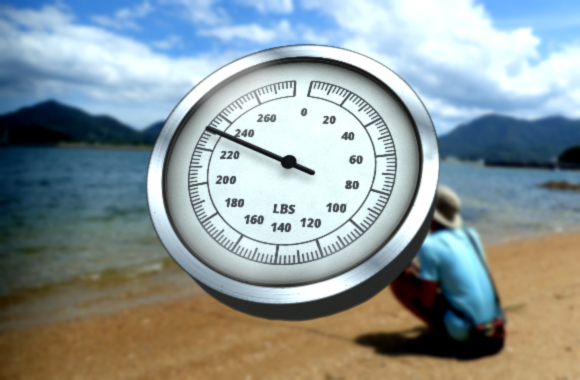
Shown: lb 230
